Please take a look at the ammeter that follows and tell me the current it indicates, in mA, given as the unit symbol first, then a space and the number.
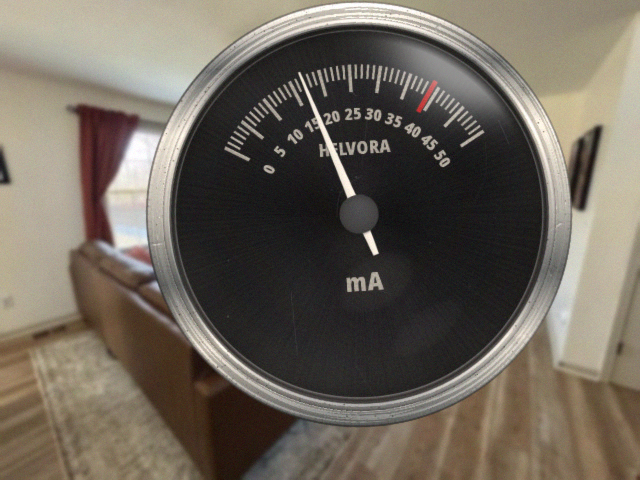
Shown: mA 17
